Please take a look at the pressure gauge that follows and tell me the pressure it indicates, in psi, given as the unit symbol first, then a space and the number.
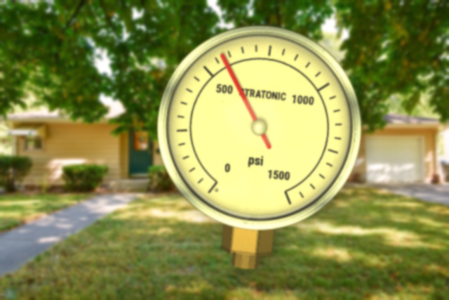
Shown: psi 575
